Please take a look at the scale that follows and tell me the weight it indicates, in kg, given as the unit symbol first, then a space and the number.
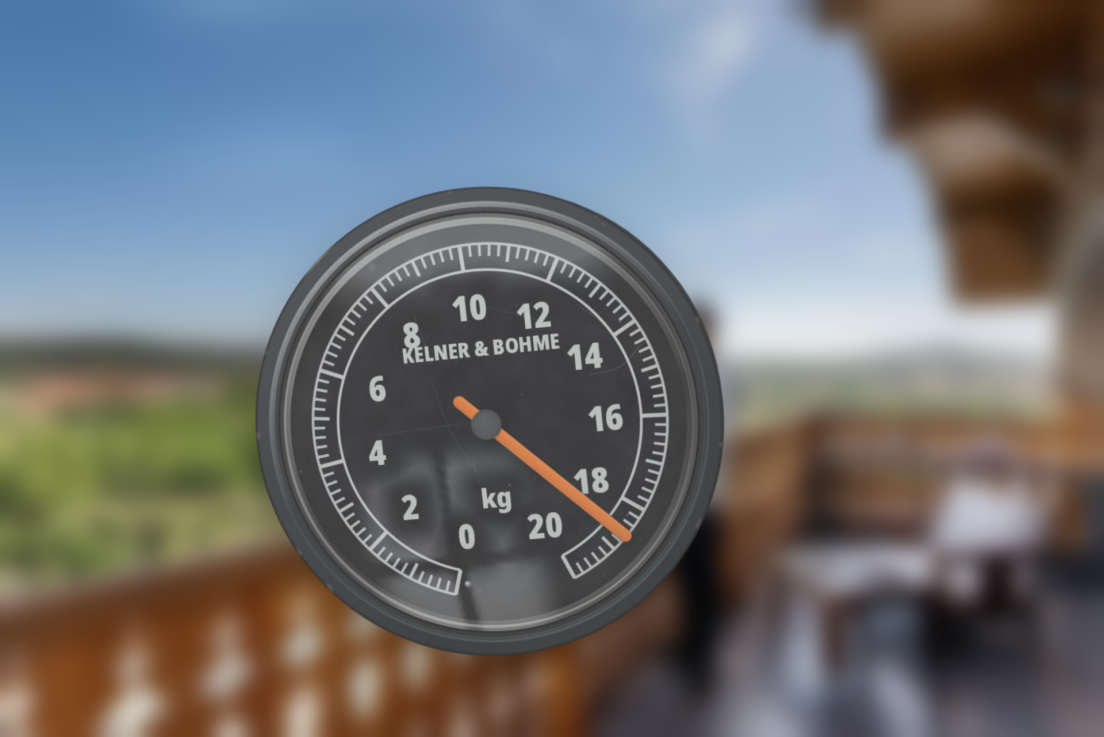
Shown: kg 18.6
